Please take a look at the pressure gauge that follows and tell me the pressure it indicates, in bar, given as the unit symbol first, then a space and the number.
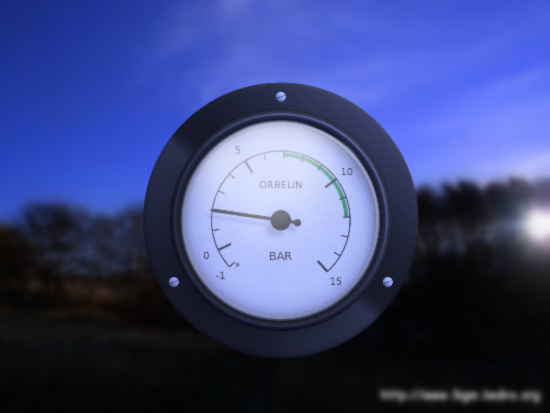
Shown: bar 2
